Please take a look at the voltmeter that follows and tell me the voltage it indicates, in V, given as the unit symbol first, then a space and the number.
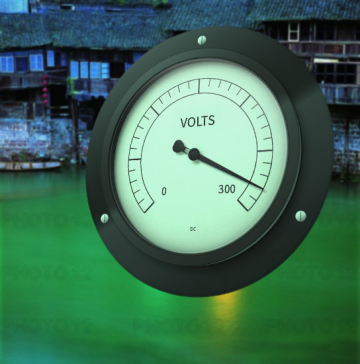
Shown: V 280
